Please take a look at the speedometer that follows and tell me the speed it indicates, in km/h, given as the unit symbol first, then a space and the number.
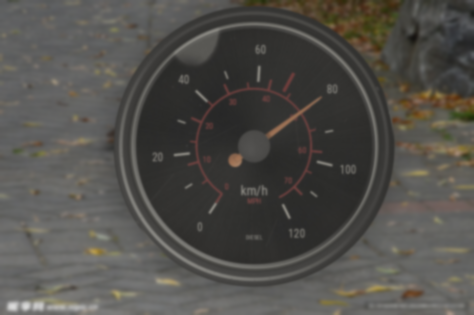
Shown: km/h 80
